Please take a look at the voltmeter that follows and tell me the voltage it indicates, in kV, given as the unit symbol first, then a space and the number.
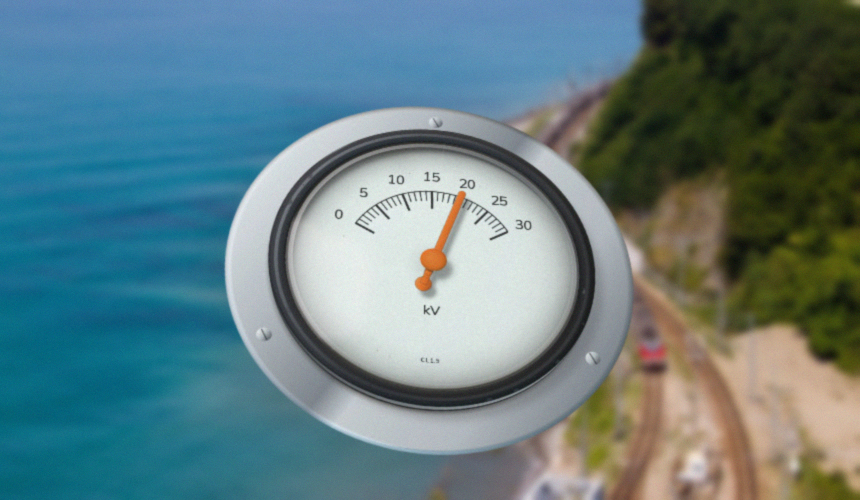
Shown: kV 20
